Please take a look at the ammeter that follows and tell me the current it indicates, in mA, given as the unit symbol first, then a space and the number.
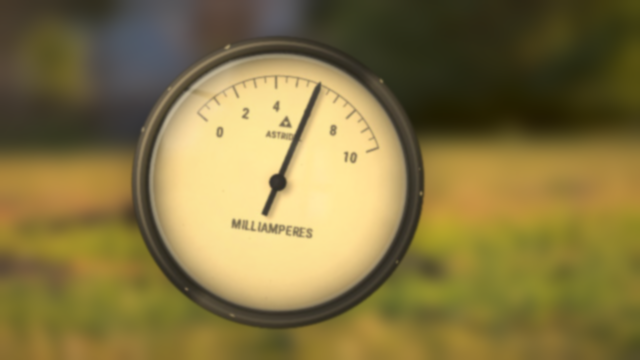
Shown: mA 6
